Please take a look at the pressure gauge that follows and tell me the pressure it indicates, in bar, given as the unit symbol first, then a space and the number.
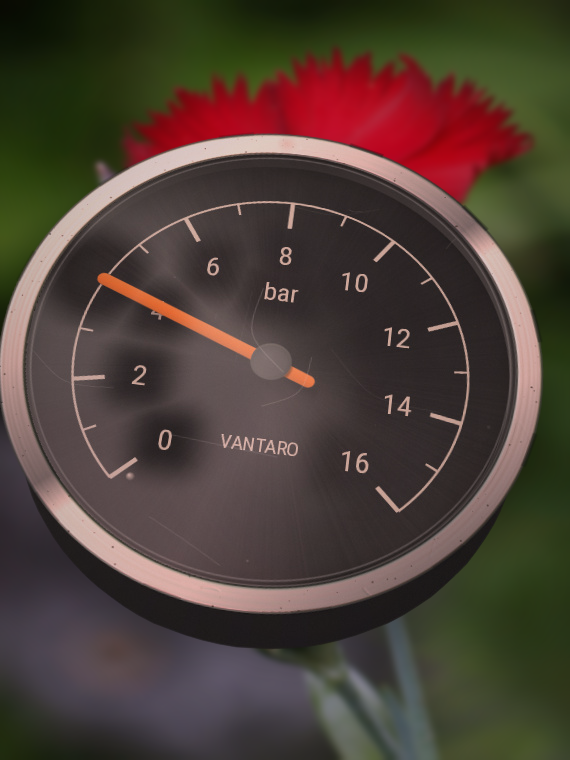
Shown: bar 4
